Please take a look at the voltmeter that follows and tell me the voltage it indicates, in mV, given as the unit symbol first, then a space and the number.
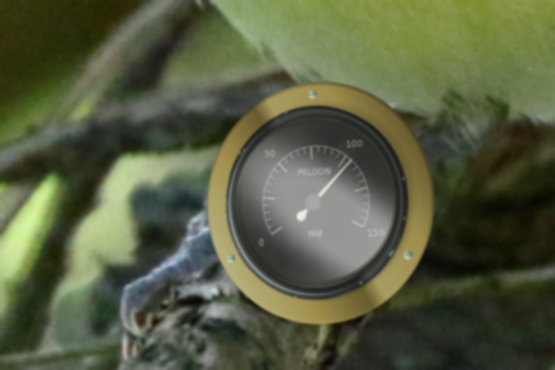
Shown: mV 105
